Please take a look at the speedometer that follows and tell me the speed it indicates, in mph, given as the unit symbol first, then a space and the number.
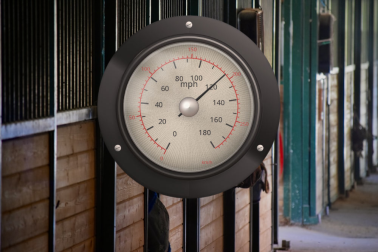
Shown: mph 120
